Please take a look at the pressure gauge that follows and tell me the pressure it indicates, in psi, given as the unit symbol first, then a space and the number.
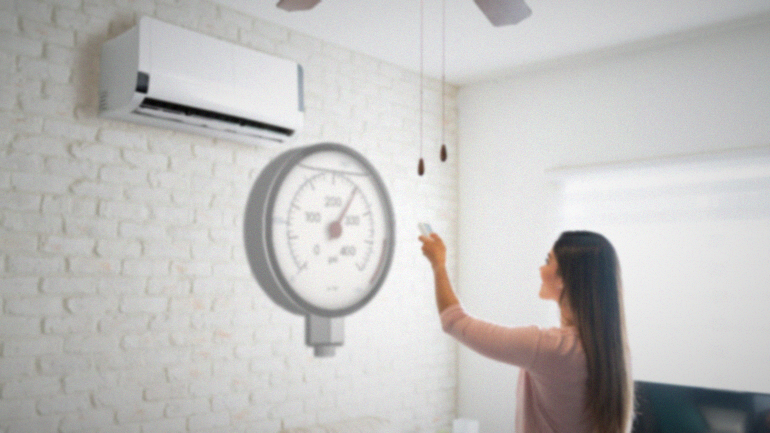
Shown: psi 250
